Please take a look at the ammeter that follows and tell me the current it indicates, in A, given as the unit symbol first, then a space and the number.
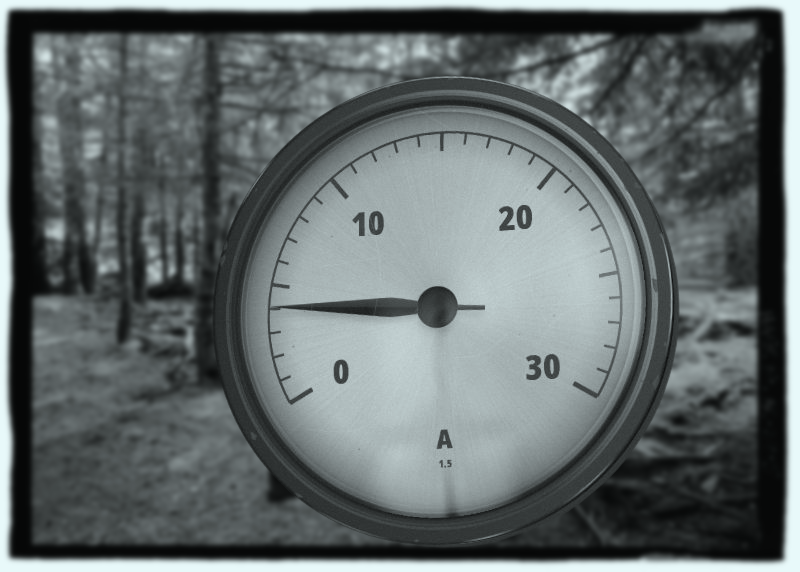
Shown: A 4
